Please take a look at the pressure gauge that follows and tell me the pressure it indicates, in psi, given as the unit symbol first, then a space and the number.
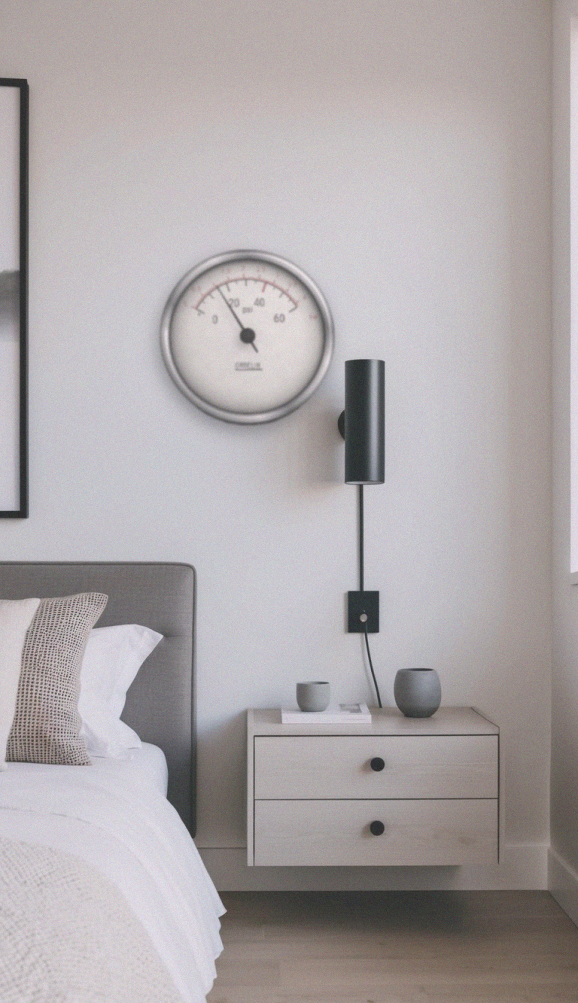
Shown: psi 15
